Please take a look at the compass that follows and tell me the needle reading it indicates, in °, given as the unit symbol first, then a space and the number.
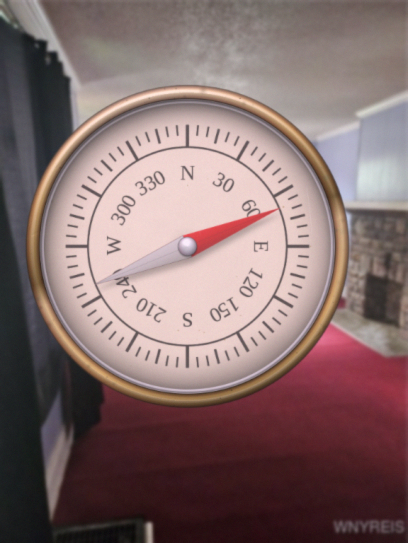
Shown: ° 67.5
